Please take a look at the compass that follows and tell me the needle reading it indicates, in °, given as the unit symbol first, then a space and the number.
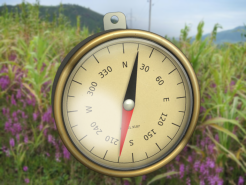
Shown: ° 195
